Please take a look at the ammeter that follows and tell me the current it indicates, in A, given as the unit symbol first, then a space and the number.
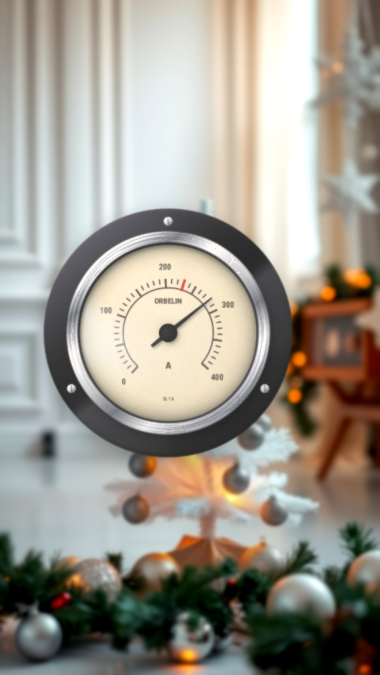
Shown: A 280
